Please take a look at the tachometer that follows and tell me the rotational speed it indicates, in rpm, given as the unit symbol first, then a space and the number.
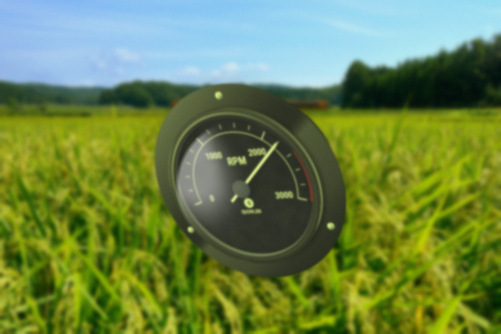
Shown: rpm 2200
